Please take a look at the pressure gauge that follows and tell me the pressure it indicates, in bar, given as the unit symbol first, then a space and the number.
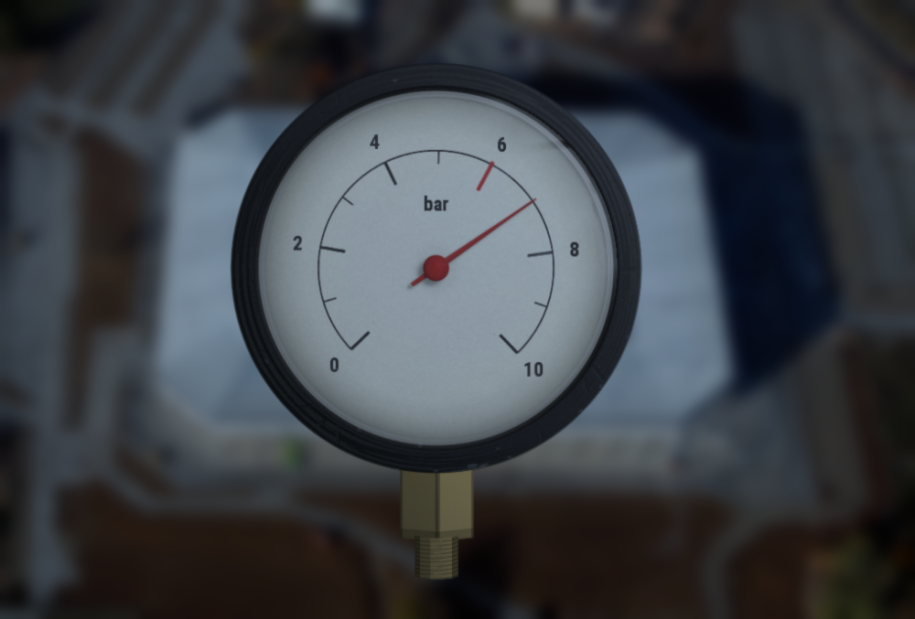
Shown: bar 7
